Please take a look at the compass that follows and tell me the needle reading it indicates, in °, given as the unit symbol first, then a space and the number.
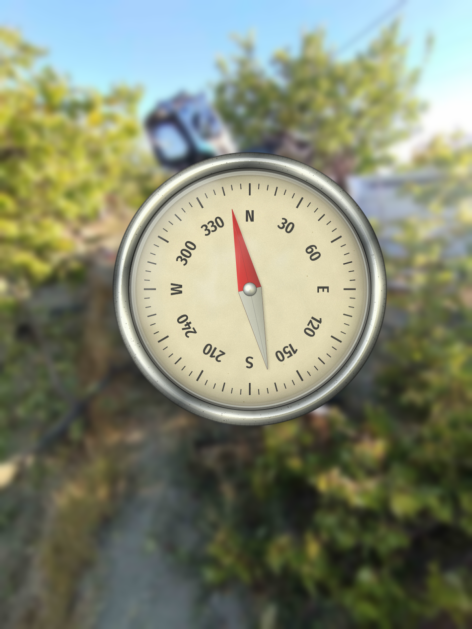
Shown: ° 347.5
